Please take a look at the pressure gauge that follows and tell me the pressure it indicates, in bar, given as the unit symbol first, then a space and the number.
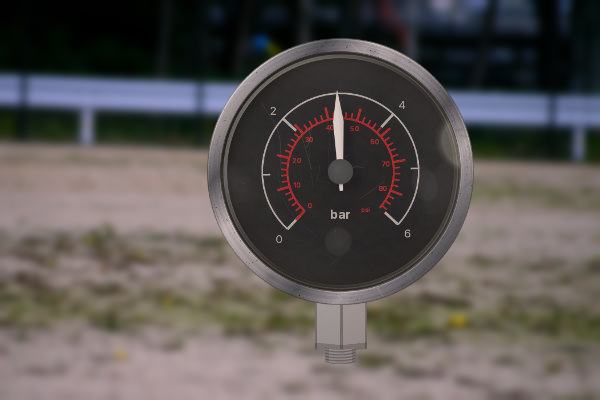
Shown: bar 3
